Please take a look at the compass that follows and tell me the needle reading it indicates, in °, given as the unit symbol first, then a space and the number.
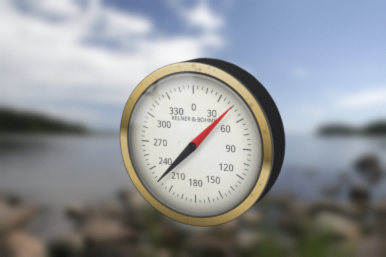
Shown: ° 45
